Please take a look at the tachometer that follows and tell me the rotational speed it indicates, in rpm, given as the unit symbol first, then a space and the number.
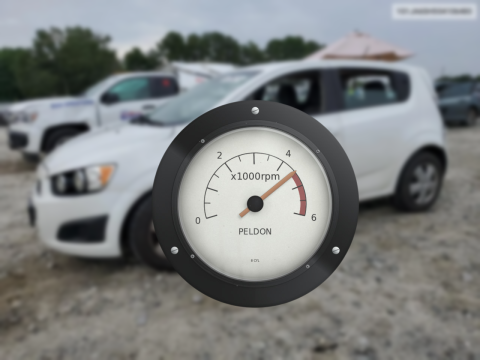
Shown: rpm 4500
